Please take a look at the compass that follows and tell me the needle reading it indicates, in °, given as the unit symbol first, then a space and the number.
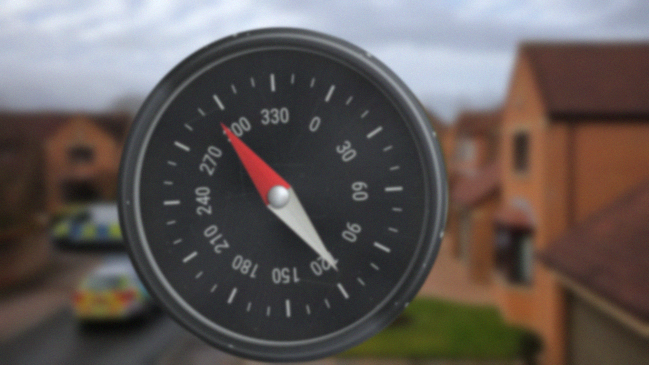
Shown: ° 295
